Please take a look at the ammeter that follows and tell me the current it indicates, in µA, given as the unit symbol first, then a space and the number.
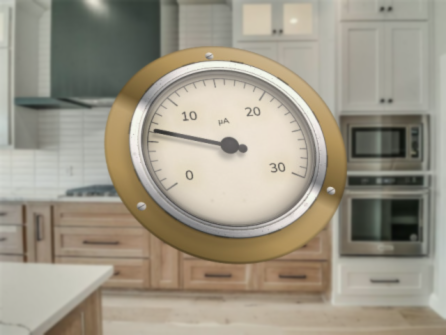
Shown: µA 6
